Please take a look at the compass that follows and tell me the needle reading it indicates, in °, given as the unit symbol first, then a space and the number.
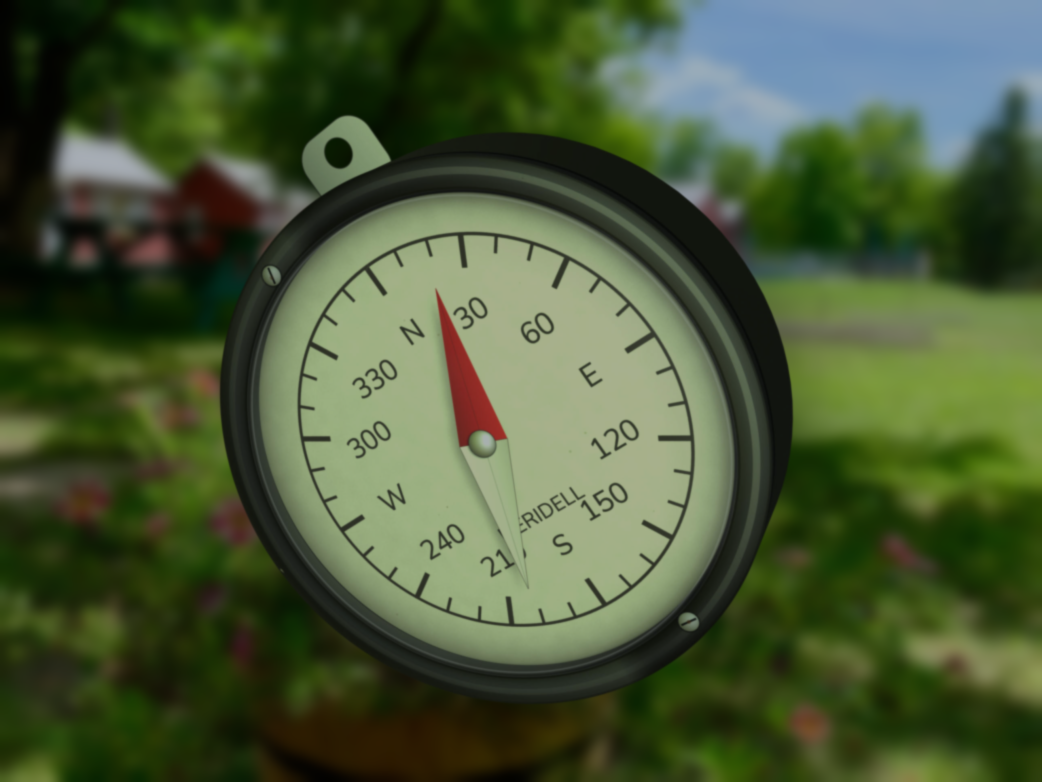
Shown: ° 20
